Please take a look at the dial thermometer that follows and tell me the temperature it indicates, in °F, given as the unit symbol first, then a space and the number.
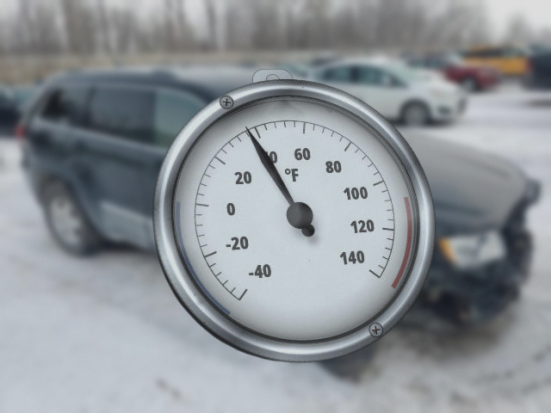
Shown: °F 36
